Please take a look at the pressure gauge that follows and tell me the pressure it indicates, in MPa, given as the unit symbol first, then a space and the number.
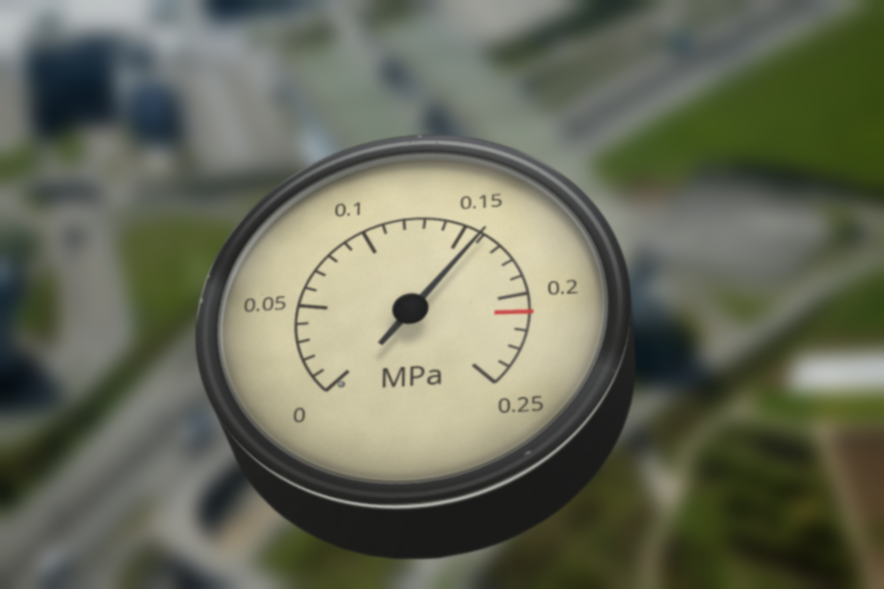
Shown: MPa 0.16
